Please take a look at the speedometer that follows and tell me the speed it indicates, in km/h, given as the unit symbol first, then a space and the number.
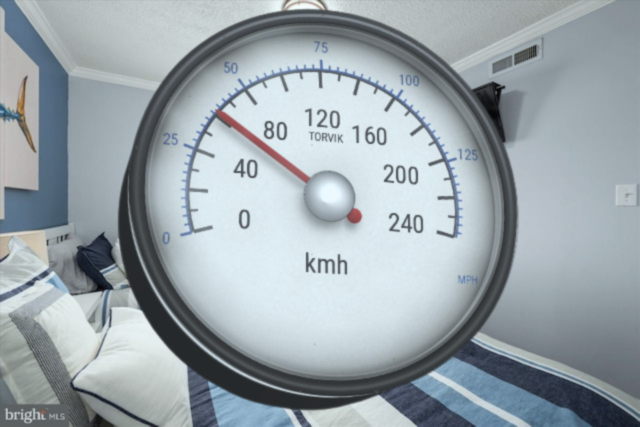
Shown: km/h 60
